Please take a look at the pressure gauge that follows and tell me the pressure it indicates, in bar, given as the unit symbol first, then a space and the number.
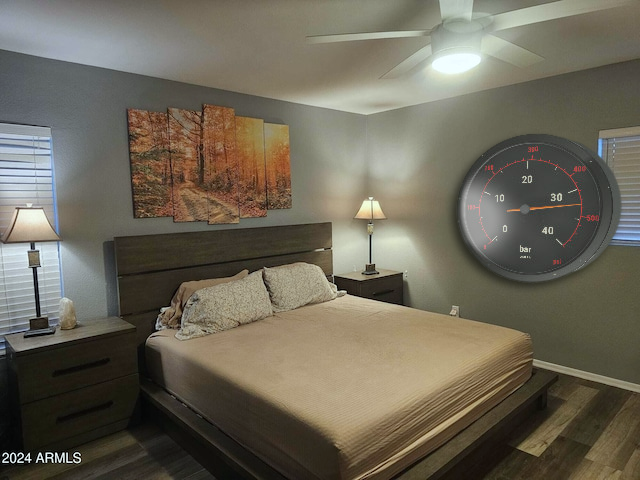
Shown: bar 32.5
